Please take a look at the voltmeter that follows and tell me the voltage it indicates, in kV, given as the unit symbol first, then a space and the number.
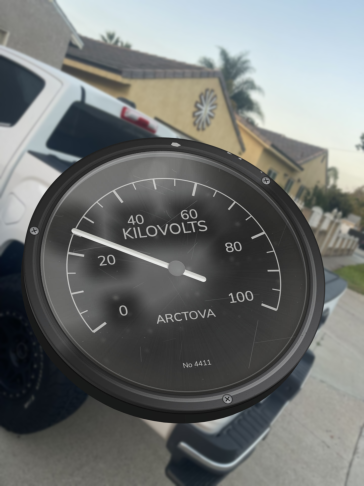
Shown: kV 25
